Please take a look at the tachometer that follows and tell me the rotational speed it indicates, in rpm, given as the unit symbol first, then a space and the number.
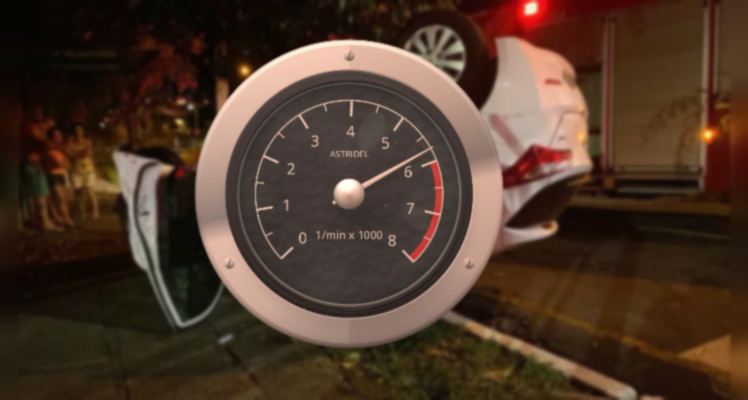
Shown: rpm 5750
